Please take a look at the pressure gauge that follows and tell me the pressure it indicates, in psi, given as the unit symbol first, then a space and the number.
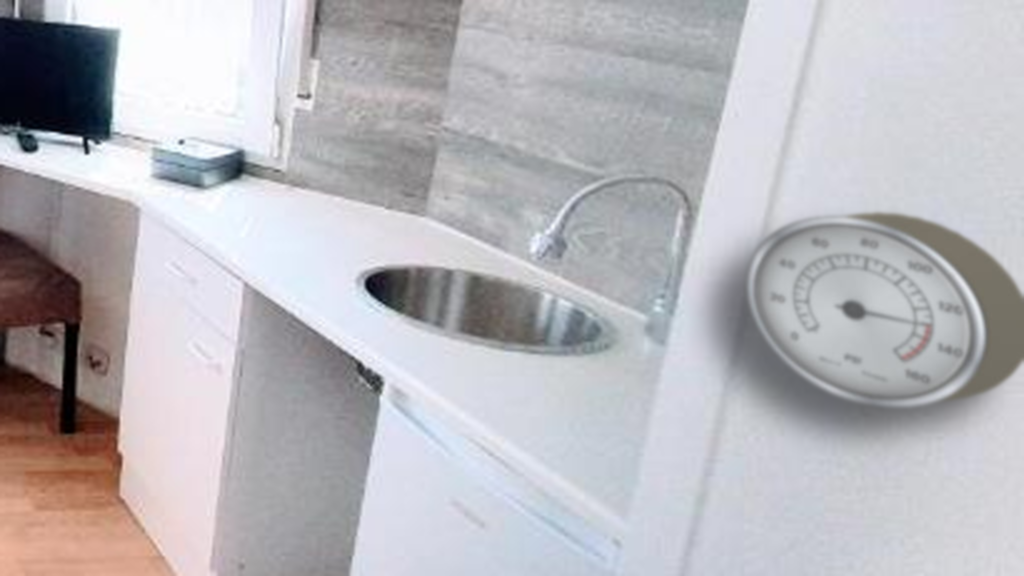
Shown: psi 130
